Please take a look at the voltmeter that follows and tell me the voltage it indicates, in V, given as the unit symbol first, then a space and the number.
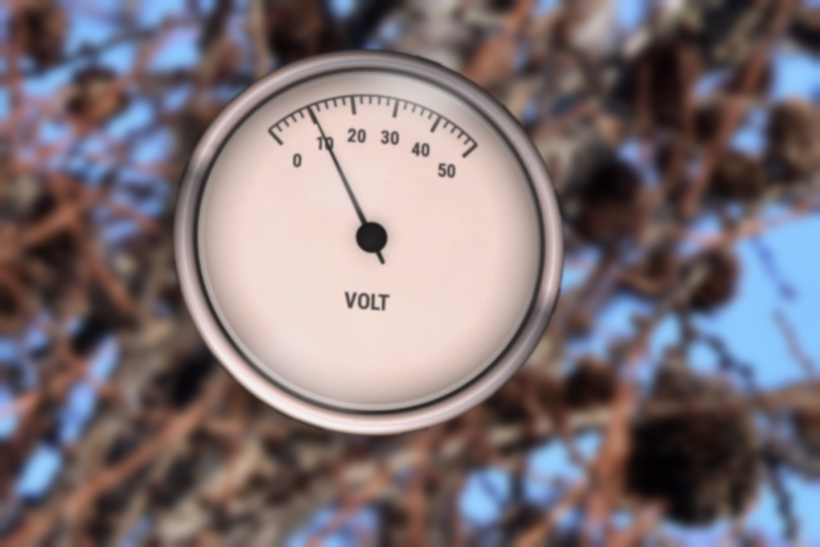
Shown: V 10
